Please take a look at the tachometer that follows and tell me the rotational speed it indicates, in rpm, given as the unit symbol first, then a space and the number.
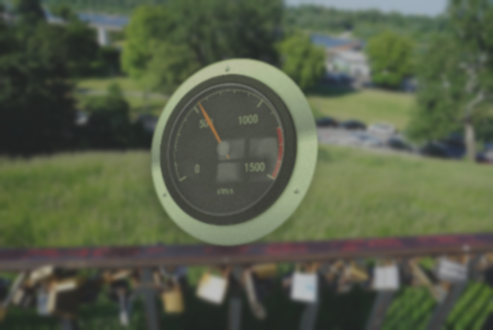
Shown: rpm 550
